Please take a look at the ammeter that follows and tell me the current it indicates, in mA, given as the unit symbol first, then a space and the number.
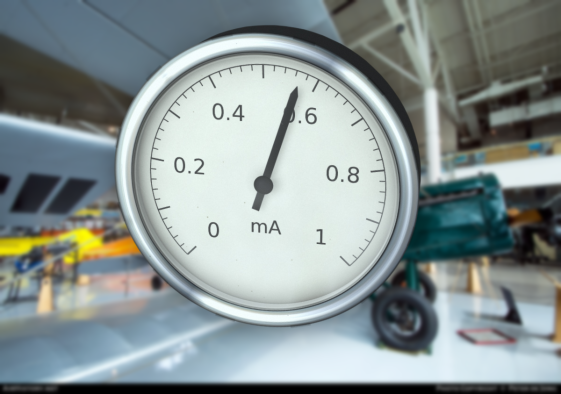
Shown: mA 0.57
